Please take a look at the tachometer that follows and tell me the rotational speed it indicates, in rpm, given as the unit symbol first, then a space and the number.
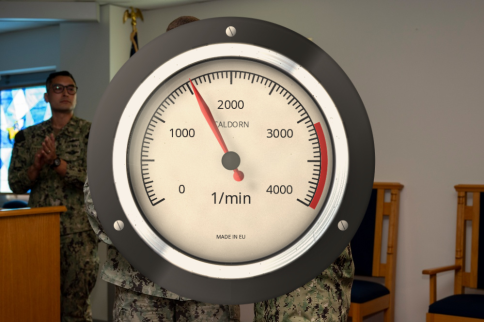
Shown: rpm 1550
